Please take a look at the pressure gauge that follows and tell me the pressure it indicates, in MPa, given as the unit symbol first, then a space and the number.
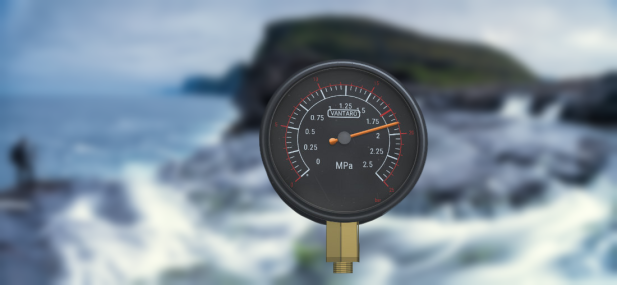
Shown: MPa 1.9
